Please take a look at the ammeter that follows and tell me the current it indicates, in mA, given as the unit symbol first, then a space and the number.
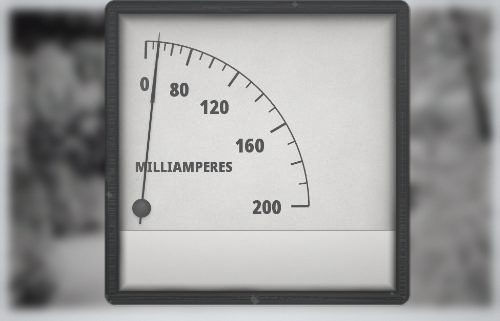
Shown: mA 40
